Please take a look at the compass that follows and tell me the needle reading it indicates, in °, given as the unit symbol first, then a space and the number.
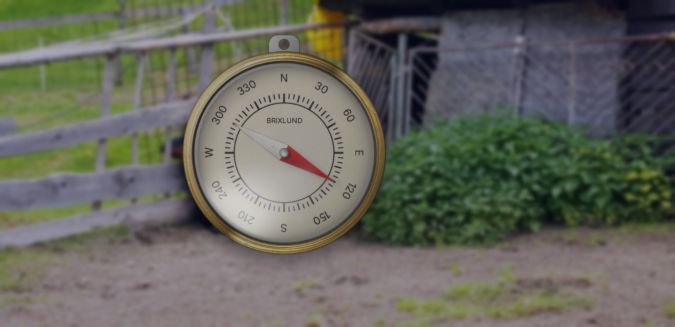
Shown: ° 120
